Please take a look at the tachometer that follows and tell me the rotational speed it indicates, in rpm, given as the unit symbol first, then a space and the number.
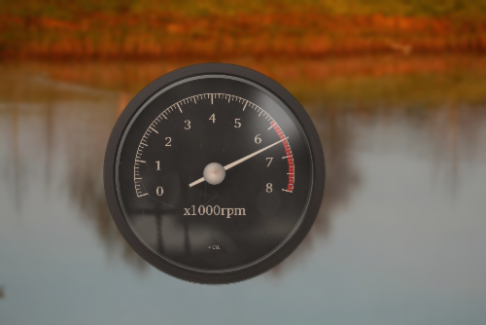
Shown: rpm 6500
